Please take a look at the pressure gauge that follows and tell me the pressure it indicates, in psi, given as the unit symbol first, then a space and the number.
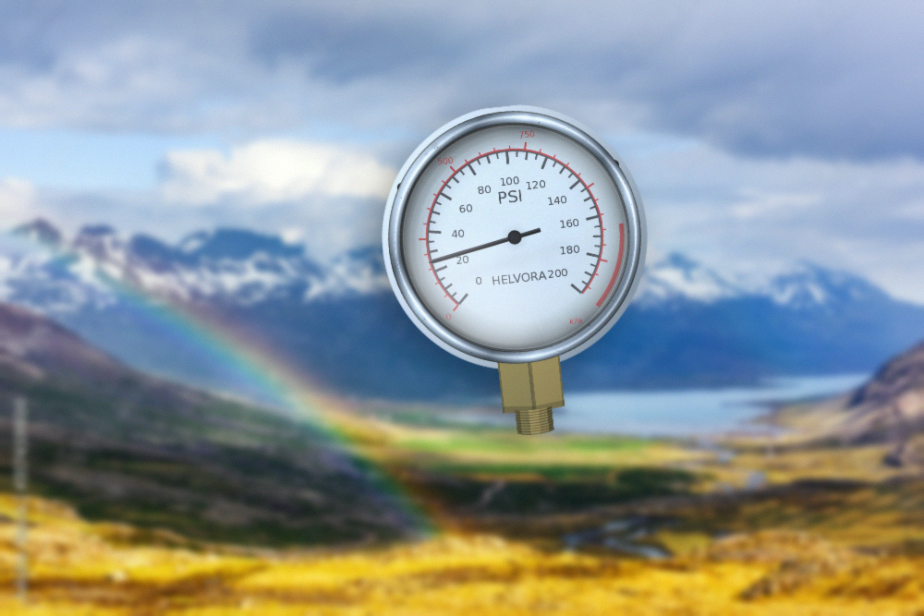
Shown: psi 25
